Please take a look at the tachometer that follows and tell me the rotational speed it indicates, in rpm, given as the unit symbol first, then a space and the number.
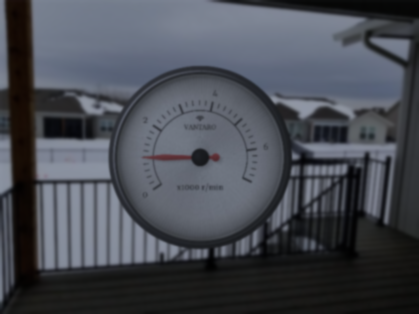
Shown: rpm 1000
